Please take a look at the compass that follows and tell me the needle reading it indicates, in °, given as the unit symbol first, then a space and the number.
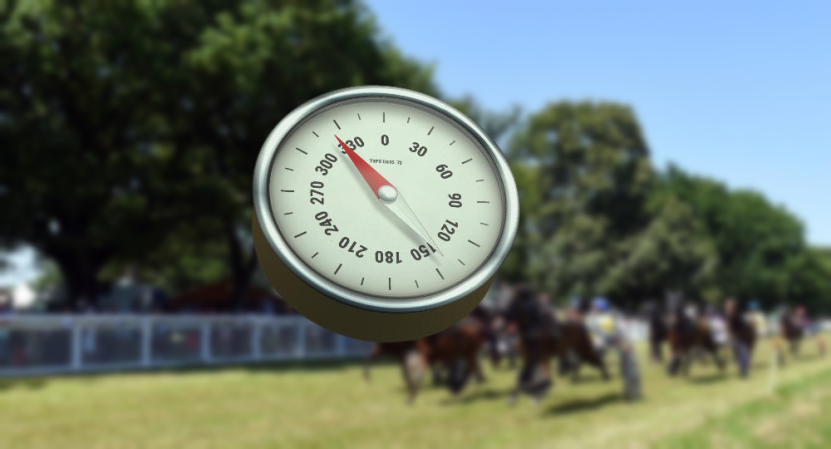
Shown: ° 322.5
